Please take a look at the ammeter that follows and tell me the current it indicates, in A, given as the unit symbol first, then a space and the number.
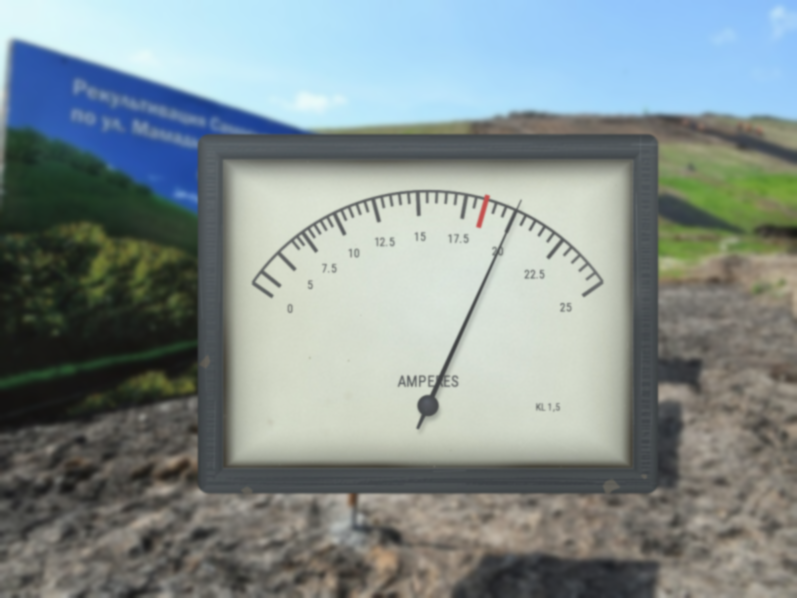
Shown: A 20
